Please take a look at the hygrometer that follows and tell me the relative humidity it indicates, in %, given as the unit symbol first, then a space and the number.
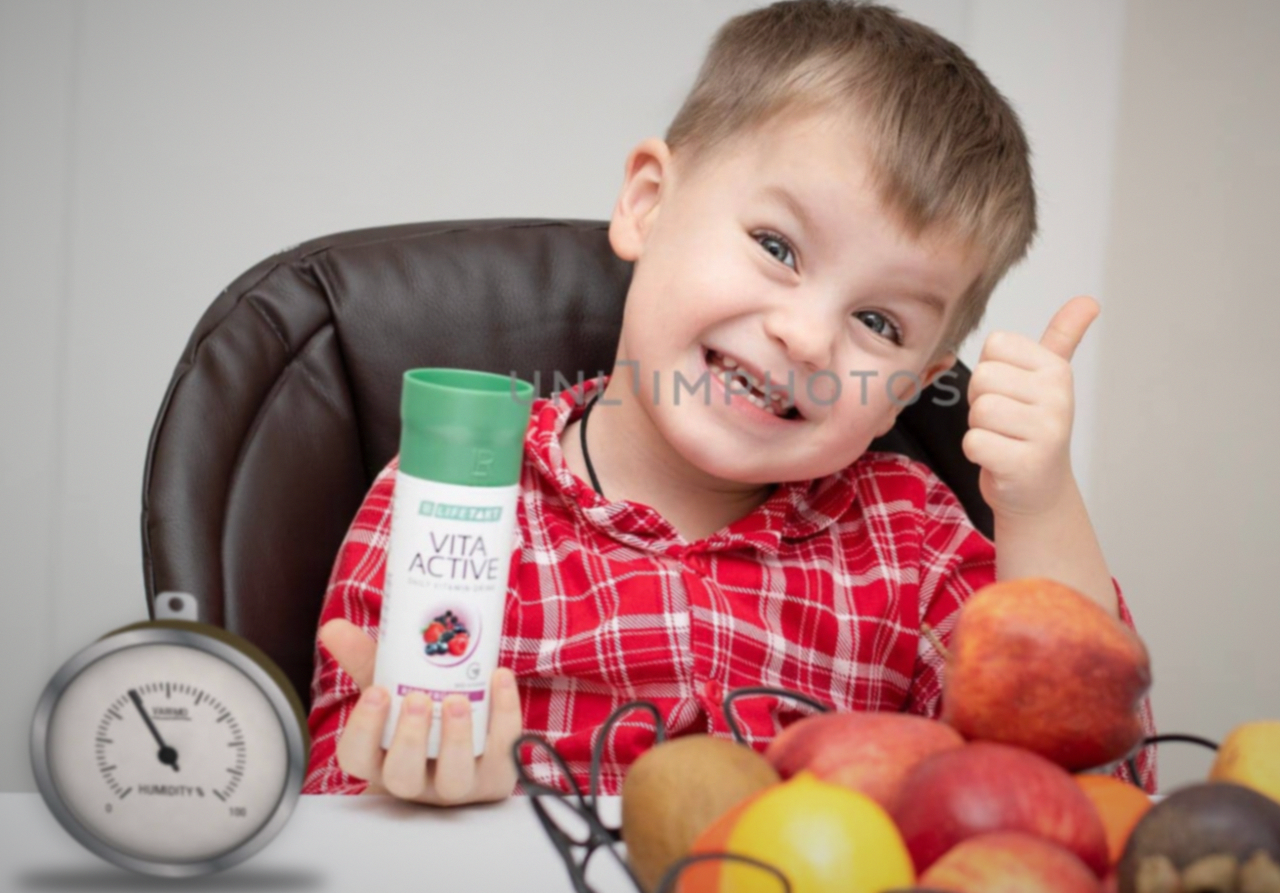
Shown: % 40
